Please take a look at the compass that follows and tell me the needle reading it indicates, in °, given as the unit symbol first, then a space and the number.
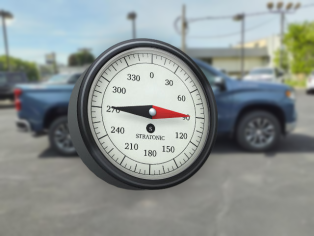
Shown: ° 90
